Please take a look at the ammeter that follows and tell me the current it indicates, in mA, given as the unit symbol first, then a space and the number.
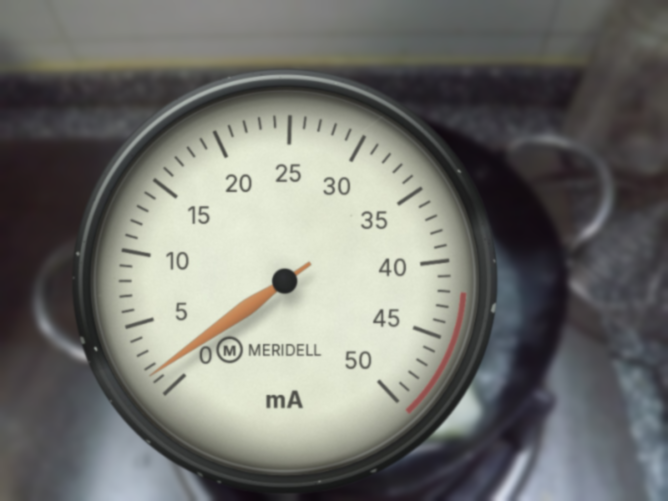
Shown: mA 1.5
